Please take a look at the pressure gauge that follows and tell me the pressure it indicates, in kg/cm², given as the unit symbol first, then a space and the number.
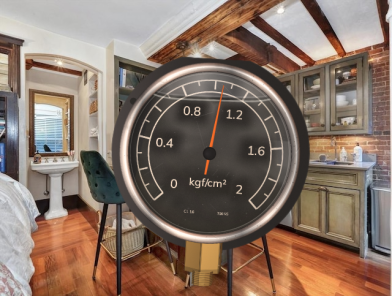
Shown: kg/cm² 1.05
